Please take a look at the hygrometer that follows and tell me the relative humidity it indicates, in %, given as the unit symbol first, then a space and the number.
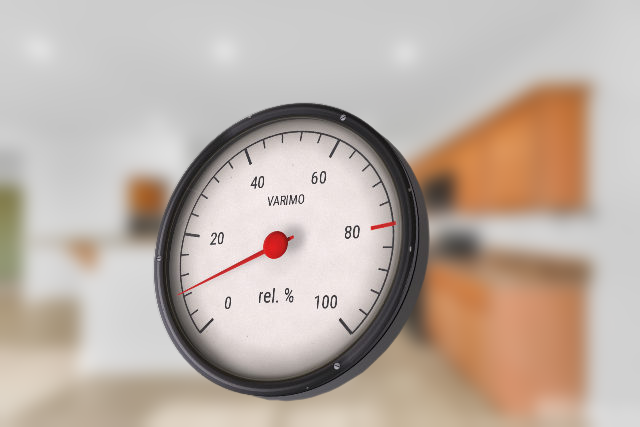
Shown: % 8
